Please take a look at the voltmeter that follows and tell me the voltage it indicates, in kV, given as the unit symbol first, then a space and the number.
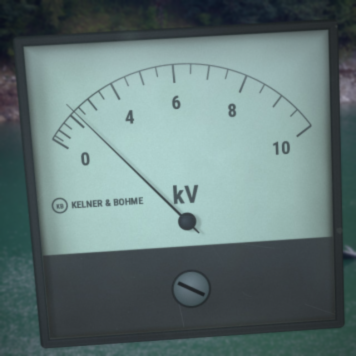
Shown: kV 2.25
